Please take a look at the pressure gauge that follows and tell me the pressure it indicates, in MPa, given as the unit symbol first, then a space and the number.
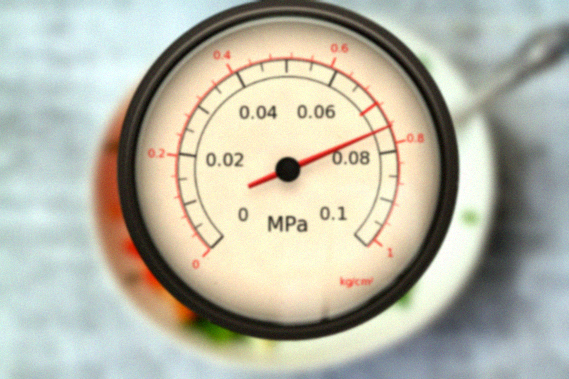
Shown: MPa 0.075
